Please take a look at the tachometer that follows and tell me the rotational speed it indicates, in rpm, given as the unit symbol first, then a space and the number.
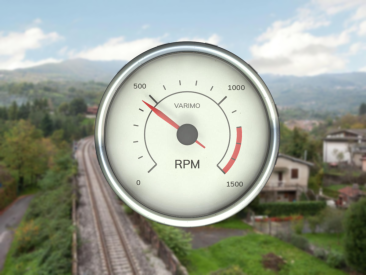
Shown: rpm 450
